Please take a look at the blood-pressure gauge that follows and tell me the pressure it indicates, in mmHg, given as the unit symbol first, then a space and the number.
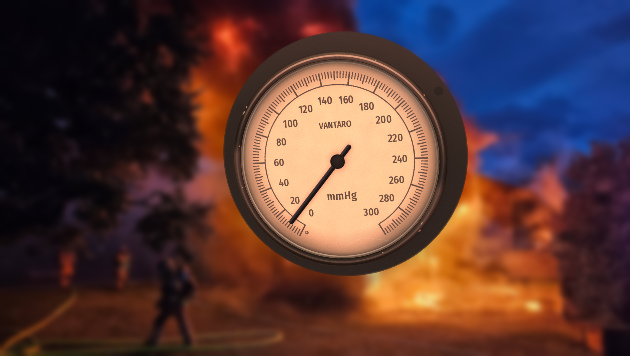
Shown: mmHg 10
